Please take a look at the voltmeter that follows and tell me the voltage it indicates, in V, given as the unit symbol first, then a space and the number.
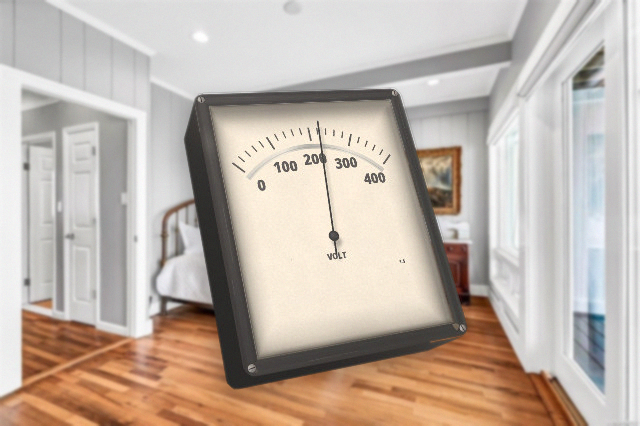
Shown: V 220
